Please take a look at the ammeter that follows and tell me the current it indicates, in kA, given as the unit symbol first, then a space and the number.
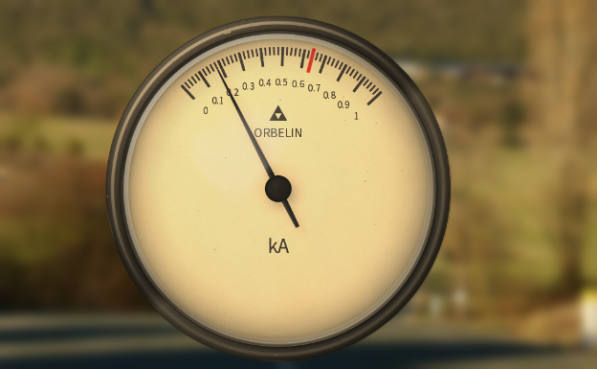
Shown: kA 0.18
